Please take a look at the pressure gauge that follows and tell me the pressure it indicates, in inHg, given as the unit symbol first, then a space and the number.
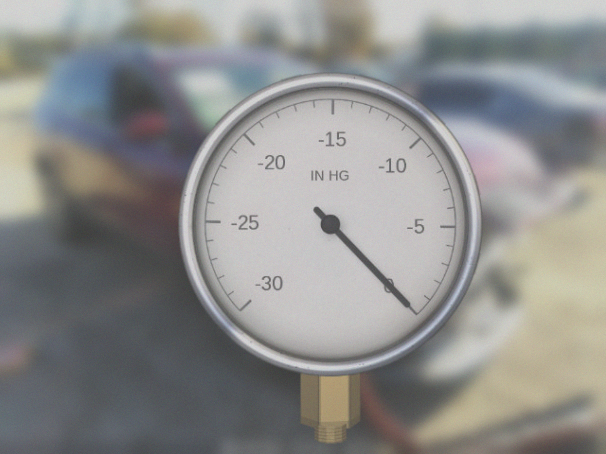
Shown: inHg 0
